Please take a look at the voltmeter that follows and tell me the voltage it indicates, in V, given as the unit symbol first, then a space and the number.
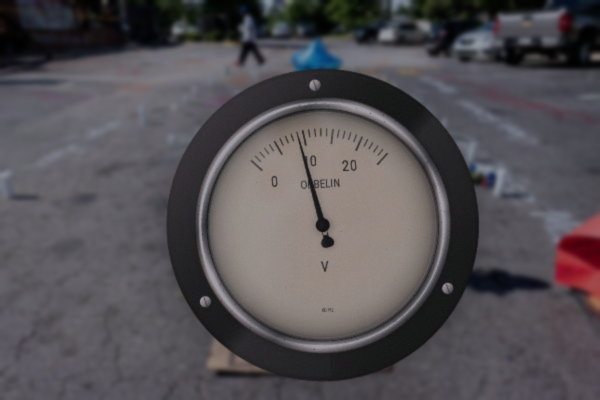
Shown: V 9
